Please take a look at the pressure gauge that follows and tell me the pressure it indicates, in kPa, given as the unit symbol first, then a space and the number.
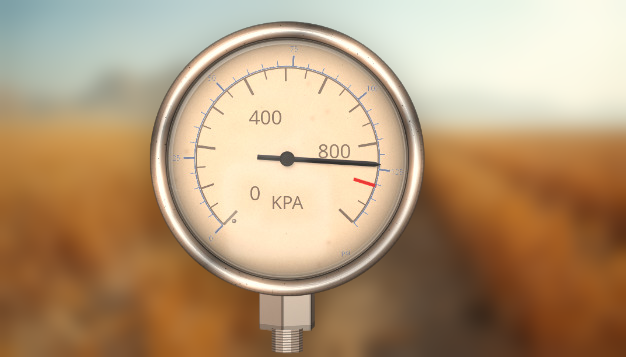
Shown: kPa 850
